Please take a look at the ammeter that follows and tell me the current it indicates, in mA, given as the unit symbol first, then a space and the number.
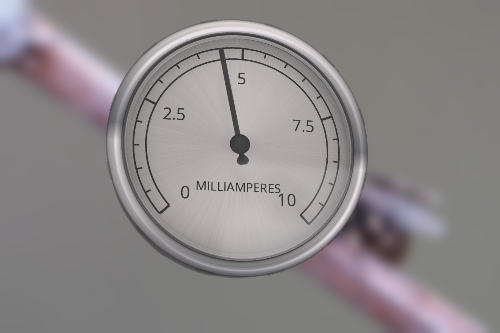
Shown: mA 4.5
